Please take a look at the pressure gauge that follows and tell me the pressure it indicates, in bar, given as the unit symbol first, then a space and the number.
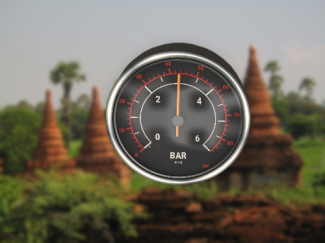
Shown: bar 3
